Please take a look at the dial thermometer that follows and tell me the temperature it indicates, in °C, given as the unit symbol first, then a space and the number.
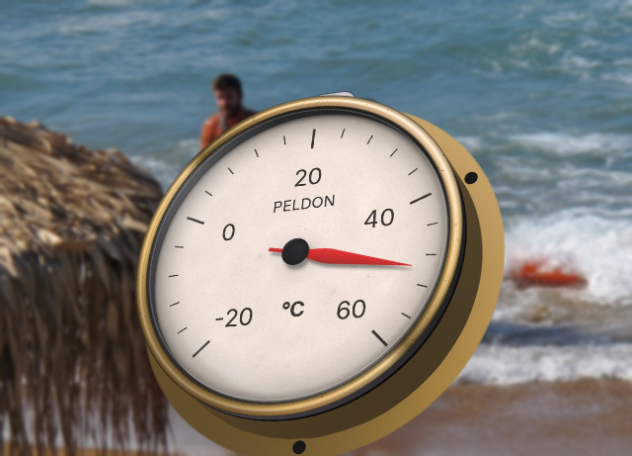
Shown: °C 50
